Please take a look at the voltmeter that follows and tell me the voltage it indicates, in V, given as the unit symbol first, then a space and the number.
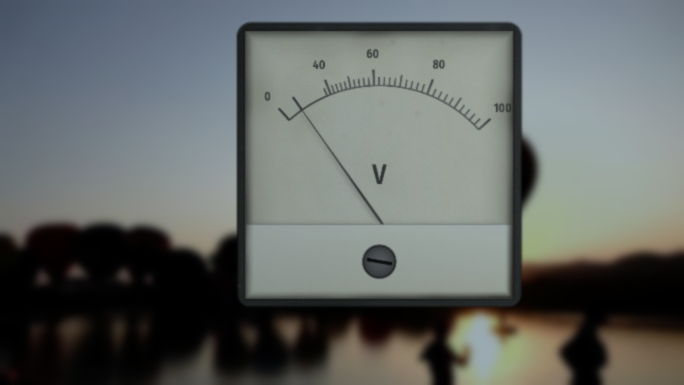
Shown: V 20
